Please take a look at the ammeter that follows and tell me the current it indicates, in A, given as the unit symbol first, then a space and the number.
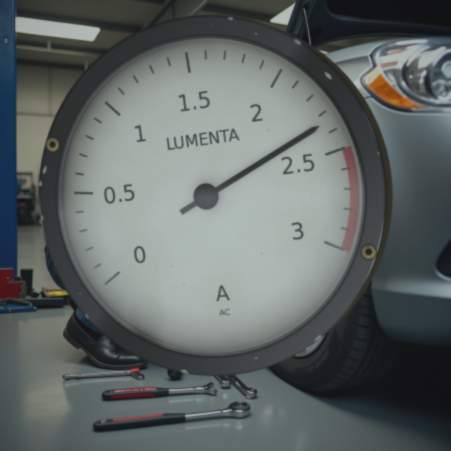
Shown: A 2.35
